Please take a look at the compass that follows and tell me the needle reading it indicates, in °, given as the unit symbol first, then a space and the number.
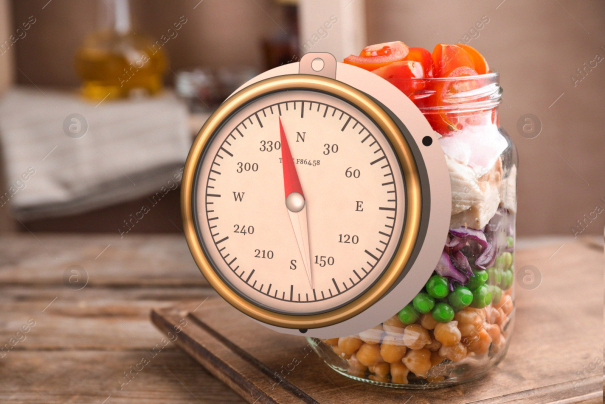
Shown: ° 345
